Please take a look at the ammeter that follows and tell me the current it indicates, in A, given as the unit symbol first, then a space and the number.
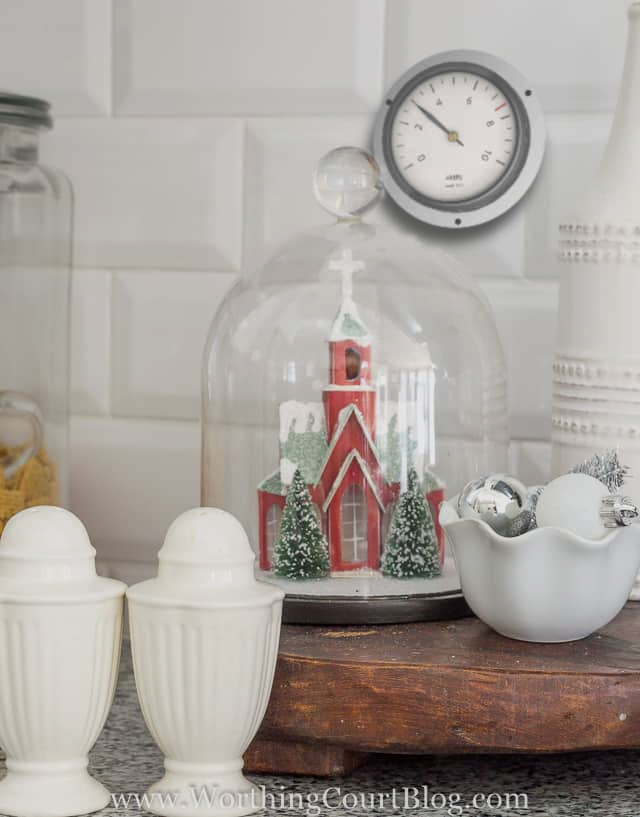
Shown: A 3
